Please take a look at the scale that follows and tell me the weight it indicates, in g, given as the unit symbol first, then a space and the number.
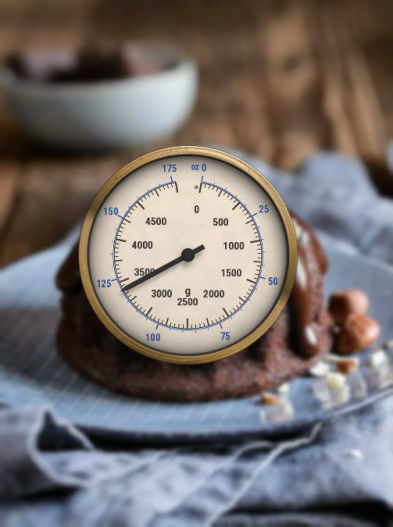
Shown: g 3400
